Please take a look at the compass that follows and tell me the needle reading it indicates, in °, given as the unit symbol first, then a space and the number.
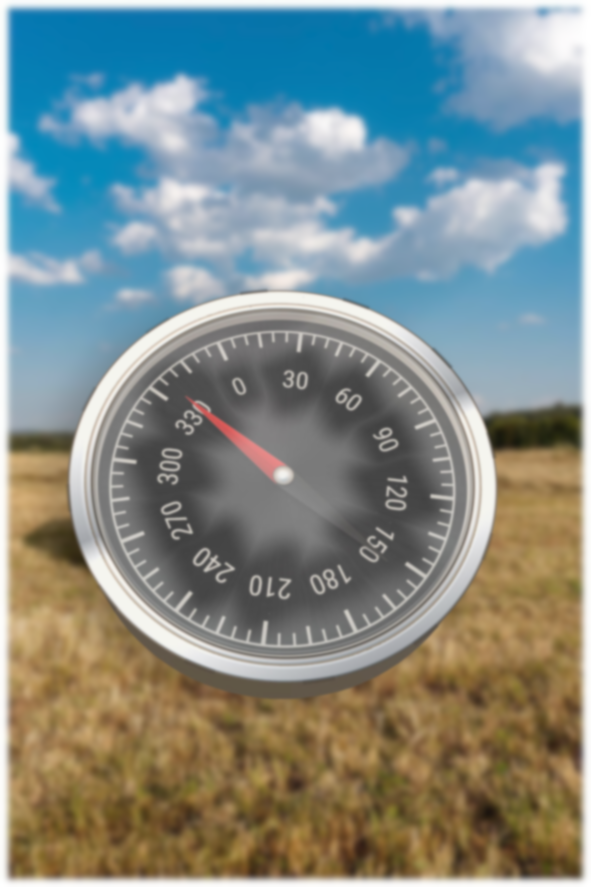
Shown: ° 335
